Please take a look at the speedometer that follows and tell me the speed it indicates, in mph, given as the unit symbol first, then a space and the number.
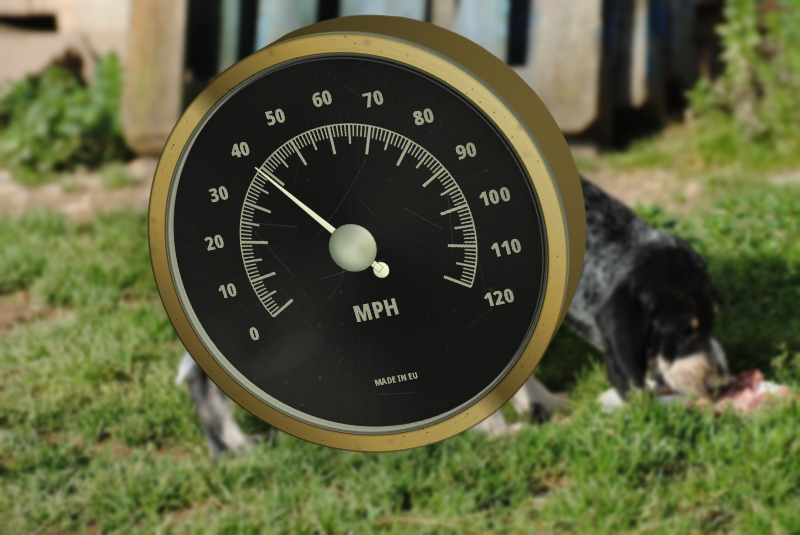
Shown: mph 40
